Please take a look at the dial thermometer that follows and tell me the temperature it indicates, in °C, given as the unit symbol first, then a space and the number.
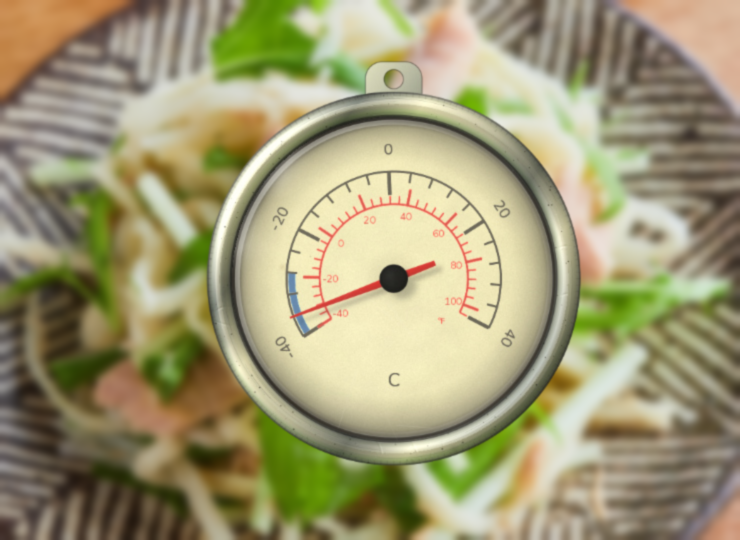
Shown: °C -36
